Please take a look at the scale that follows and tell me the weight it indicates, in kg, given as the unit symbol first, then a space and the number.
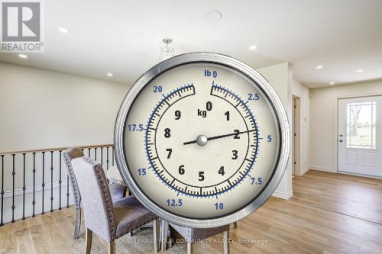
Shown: kg 2
